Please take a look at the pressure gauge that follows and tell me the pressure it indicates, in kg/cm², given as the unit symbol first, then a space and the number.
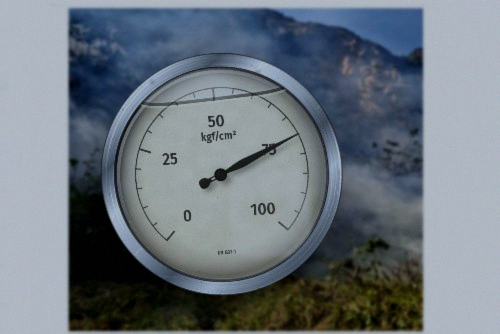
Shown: kg/cm² 75
